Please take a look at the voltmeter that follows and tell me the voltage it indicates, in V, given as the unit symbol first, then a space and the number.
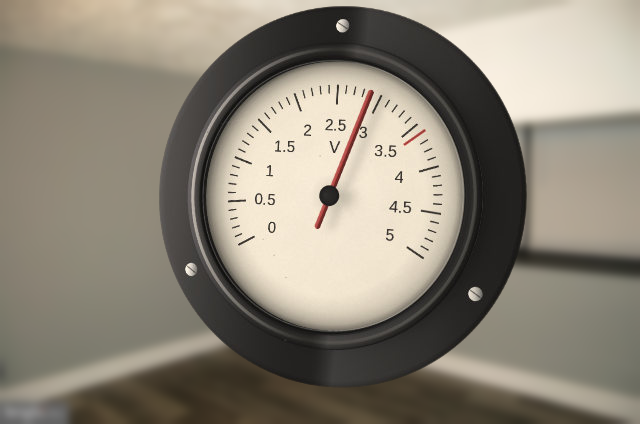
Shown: V 2.9
